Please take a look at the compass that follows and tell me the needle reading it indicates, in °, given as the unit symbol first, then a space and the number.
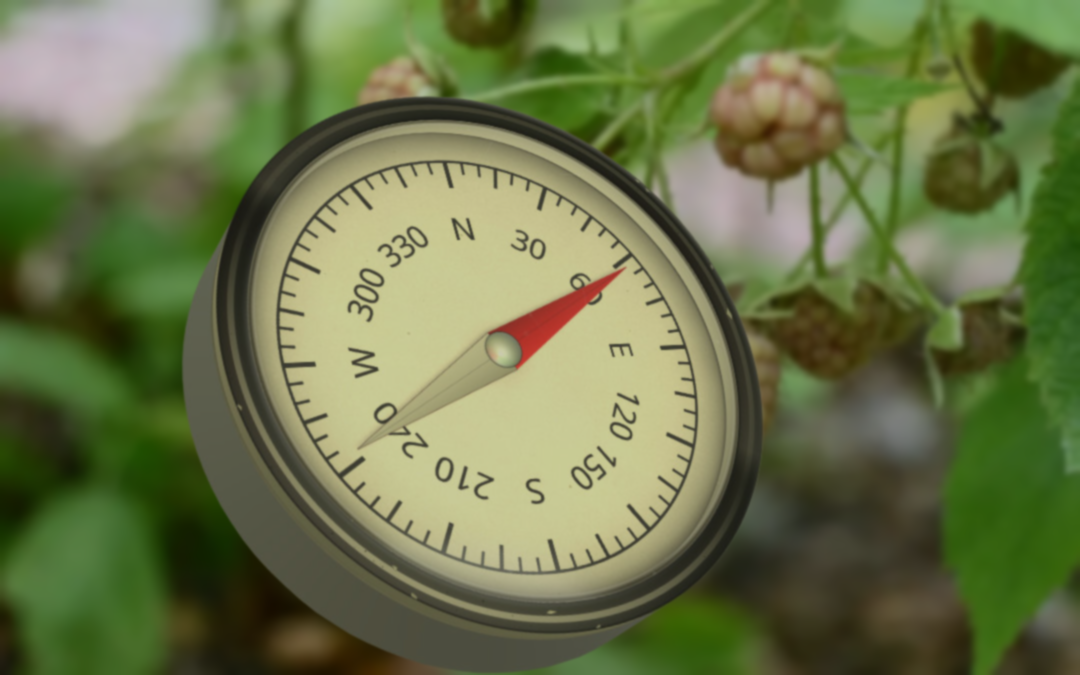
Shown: ° 62.5
